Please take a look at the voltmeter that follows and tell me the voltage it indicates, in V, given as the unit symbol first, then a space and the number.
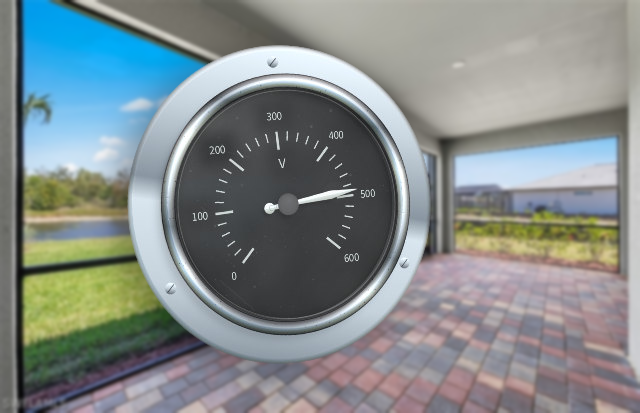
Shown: V 490
